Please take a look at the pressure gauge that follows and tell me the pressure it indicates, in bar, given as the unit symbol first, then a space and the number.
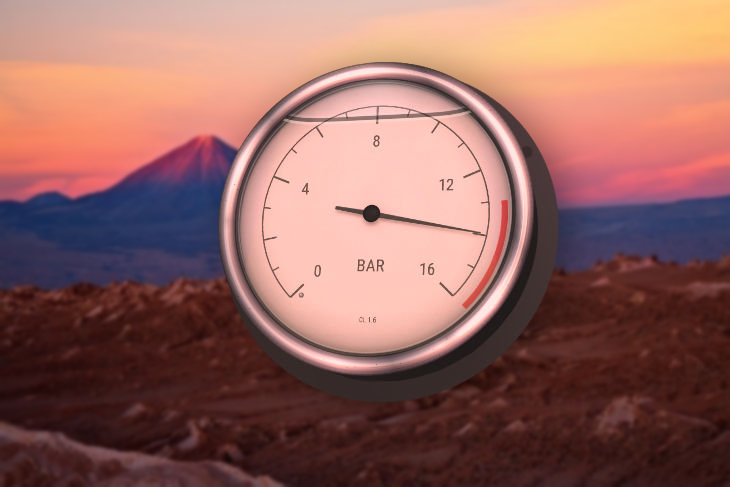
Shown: bar 14
